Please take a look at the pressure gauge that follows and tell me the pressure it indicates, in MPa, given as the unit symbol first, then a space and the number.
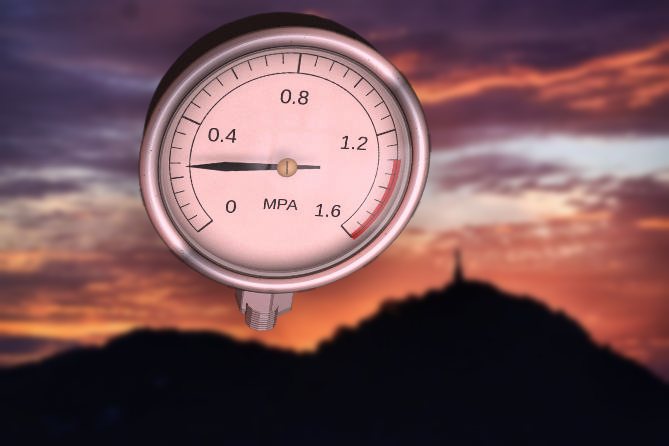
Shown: MPa 0.25
